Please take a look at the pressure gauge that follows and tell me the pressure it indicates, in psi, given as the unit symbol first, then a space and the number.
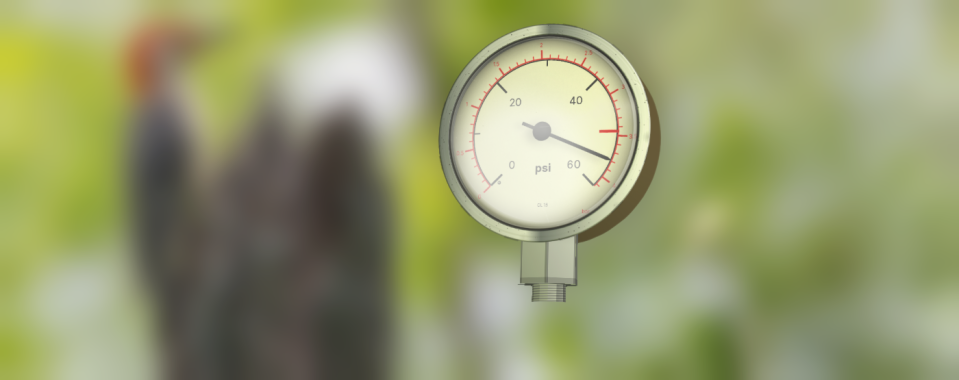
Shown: psi 55
